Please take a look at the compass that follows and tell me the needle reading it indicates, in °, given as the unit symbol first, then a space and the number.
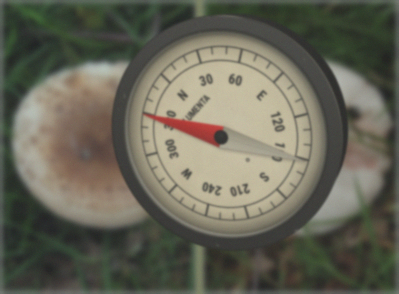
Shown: ° 330
